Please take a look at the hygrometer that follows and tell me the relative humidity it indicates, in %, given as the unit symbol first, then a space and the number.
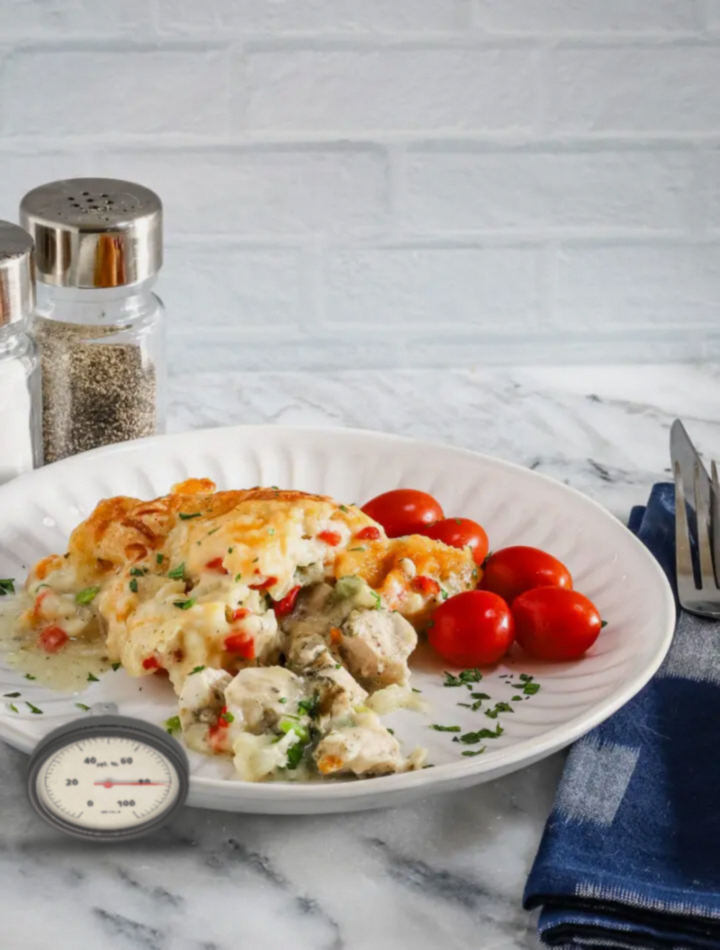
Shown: % 80
